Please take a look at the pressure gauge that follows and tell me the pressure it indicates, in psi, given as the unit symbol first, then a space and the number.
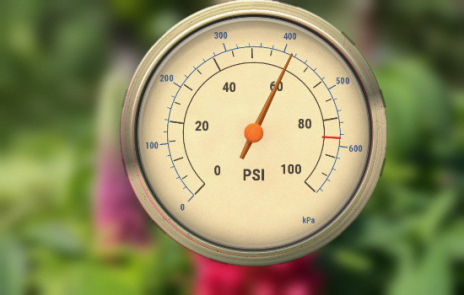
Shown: psi 60
